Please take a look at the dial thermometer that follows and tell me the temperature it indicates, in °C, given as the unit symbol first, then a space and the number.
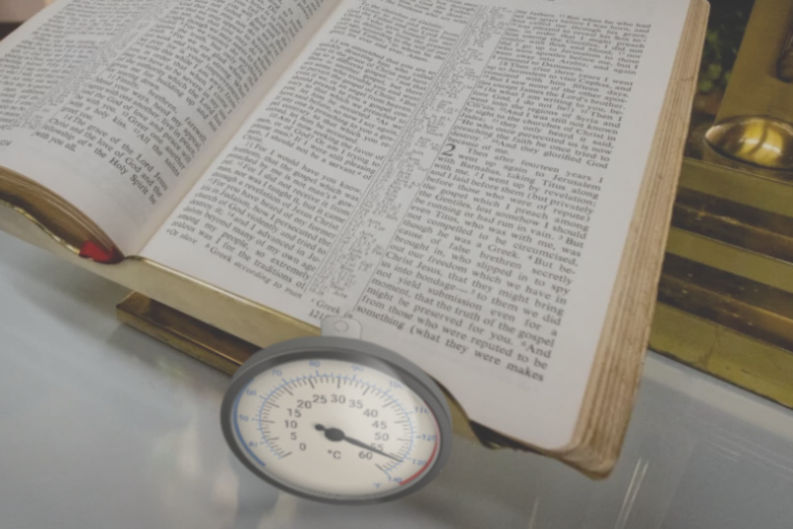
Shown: °C 55
